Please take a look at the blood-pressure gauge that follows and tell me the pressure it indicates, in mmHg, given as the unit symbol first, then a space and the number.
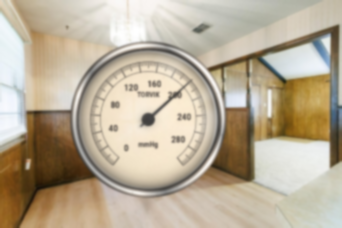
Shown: mmHg 200
